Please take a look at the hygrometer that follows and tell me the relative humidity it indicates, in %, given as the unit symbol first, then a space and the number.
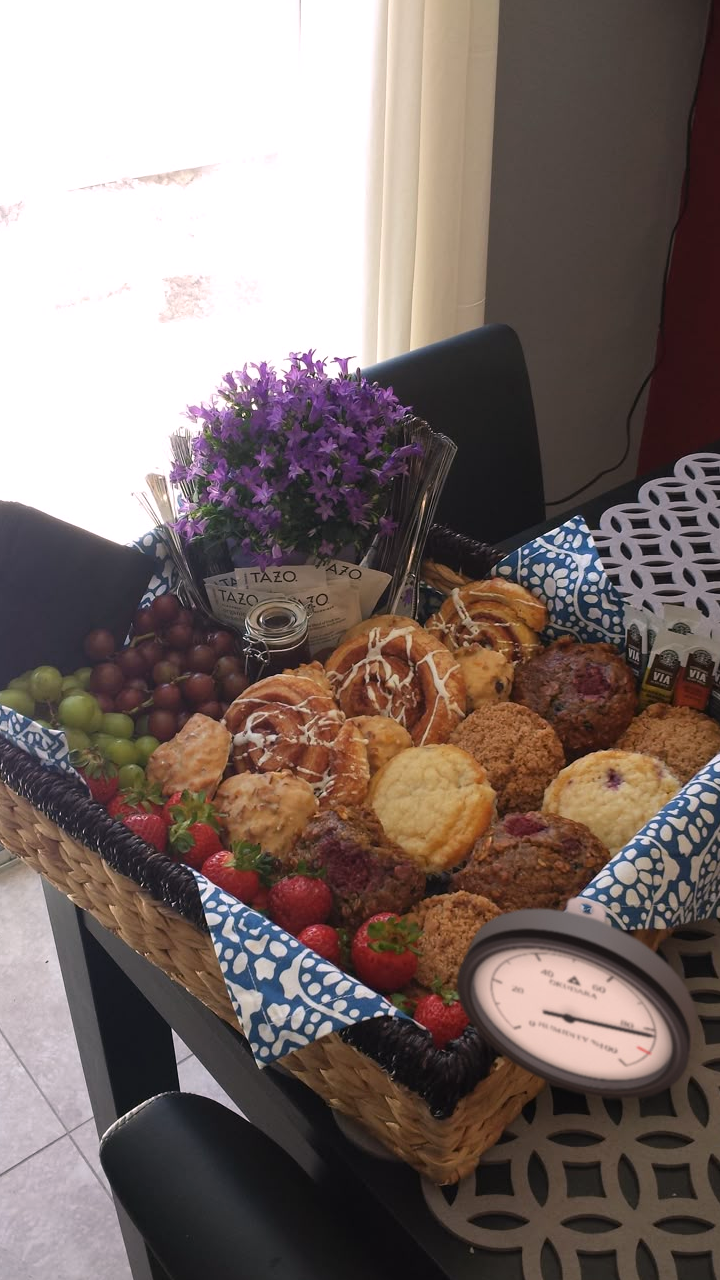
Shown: % 80
